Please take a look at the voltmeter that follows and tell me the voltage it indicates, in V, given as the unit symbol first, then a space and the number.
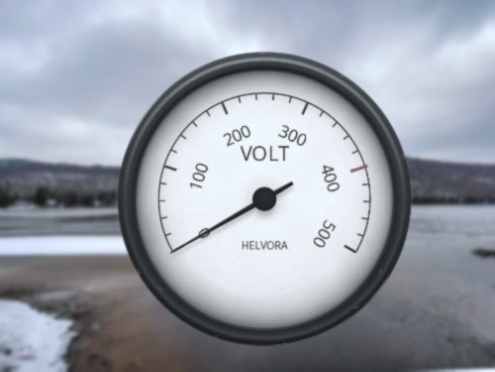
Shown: V 0
